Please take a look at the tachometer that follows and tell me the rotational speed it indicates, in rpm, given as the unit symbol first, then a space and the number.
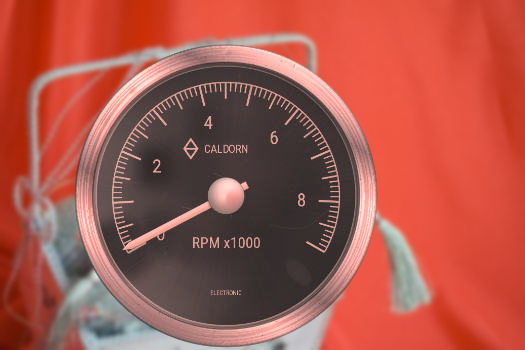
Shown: rpm 100
